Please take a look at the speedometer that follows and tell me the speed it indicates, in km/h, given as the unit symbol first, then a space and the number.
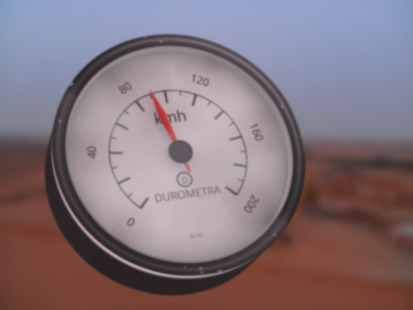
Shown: km/h 90
